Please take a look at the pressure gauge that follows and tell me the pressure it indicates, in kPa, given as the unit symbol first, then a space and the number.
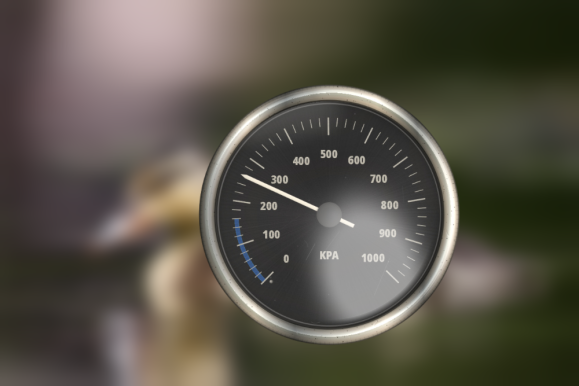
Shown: kPa 260
